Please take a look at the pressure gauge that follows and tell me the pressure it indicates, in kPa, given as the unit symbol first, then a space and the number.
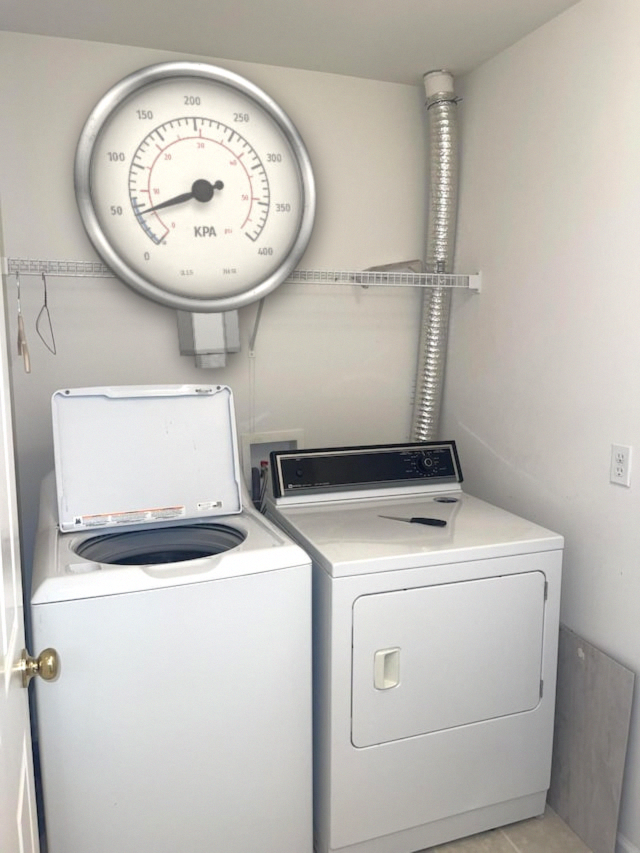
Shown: kPa 40
